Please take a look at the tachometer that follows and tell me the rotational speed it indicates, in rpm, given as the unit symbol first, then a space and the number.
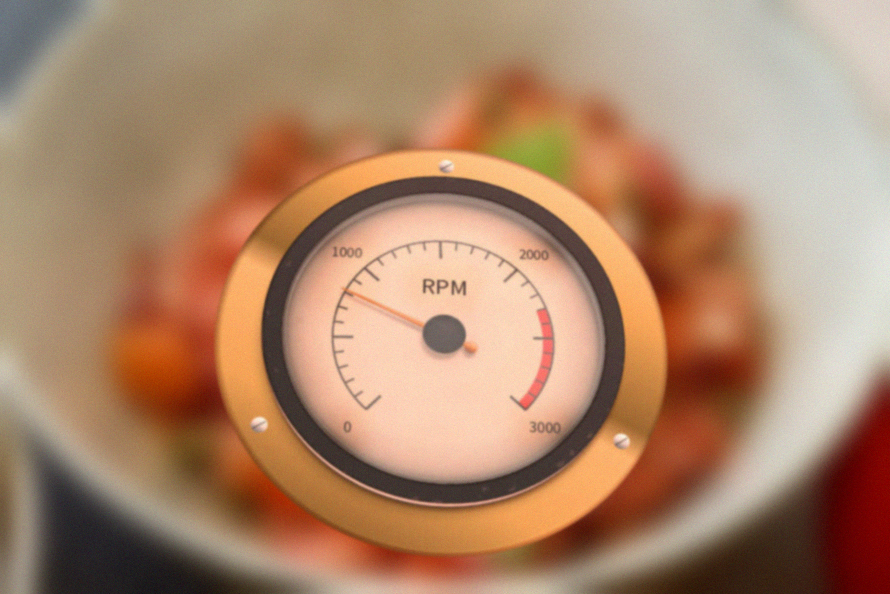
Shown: rpm 800
